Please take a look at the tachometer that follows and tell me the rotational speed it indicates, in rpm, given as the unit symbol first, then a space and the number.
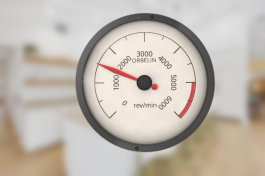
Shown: rpm 1500
